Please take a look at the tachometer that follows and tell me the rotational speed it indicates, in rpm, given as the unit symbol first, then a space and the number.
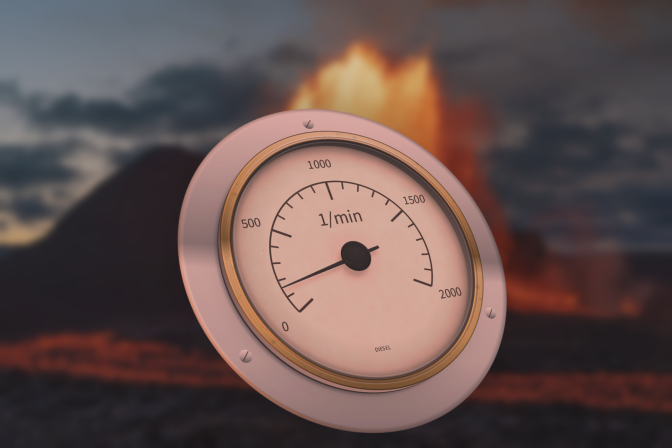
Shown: rpm 150
